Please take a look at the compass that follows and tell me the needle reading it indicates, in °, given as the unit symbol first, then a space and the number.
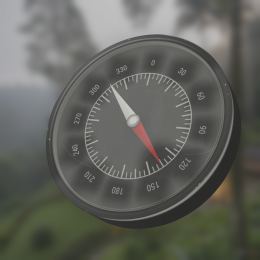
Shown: ° 135
